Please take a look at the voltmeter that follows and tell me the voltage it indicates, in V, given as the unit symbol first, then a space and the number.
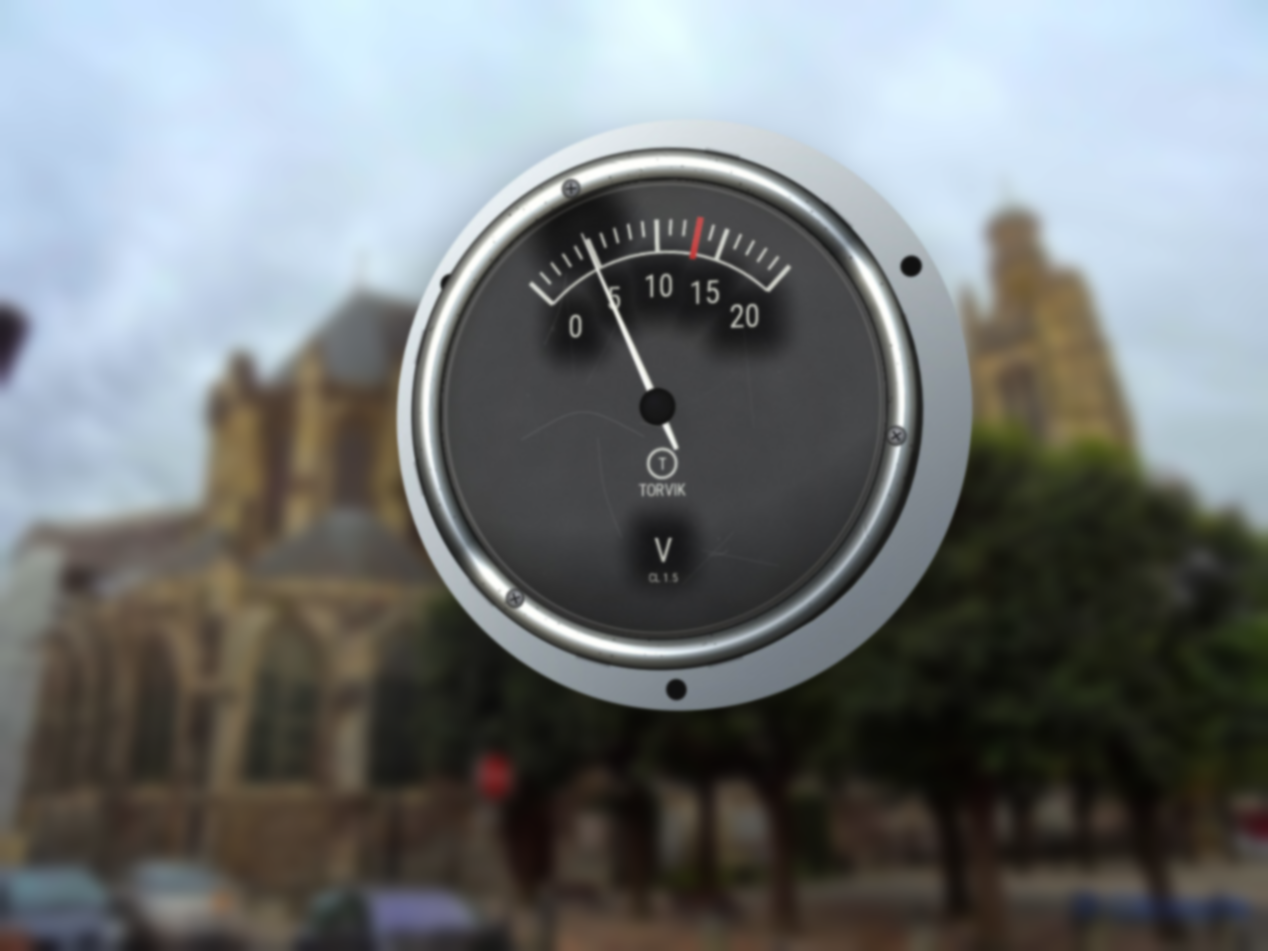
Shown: V 5
